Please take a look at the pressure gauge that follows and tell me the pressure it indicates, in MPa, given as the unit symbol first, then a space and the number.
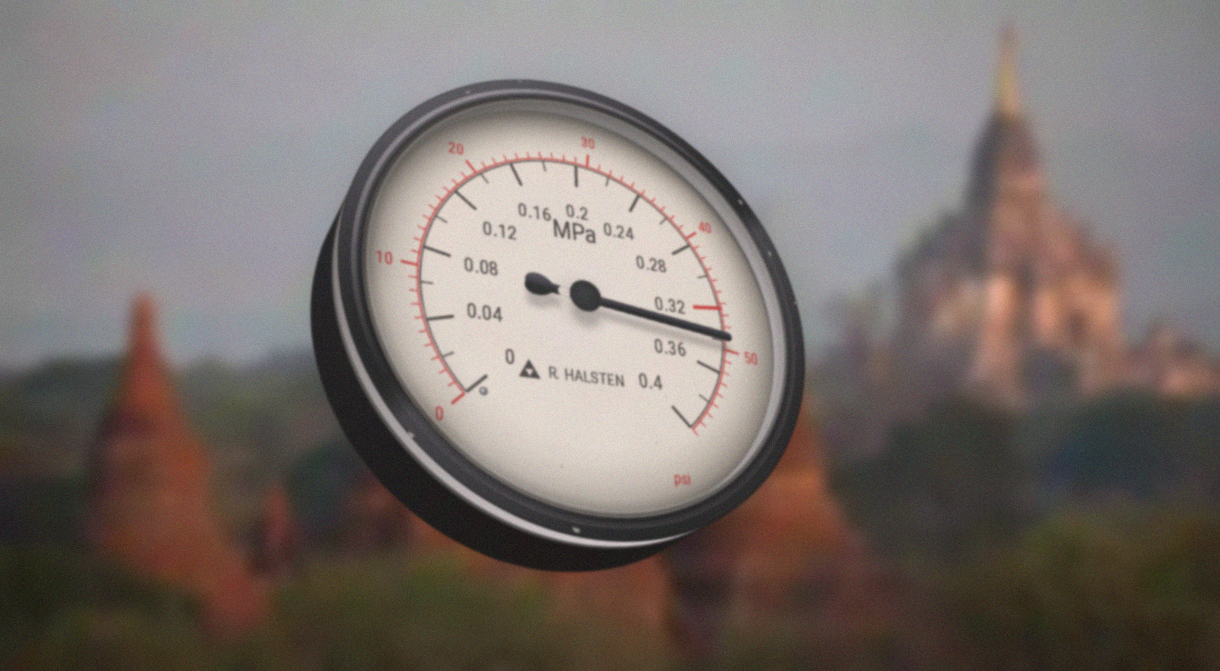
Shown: MPa 0.34
